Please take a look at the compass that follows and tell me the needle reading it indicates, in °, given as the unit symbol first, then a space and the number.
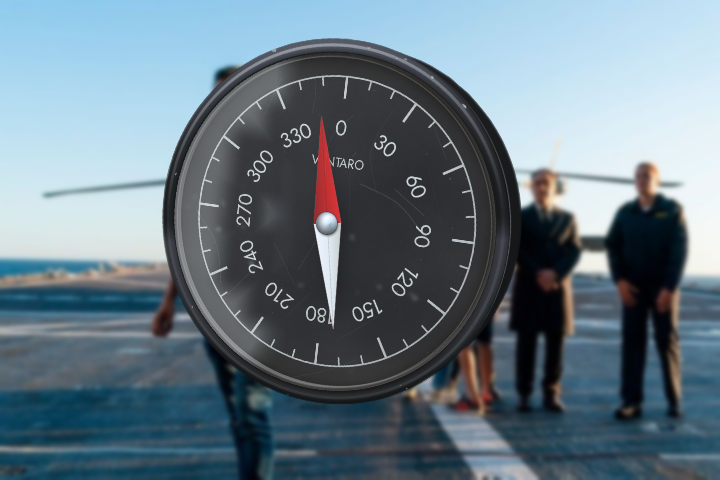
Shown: ° 350
